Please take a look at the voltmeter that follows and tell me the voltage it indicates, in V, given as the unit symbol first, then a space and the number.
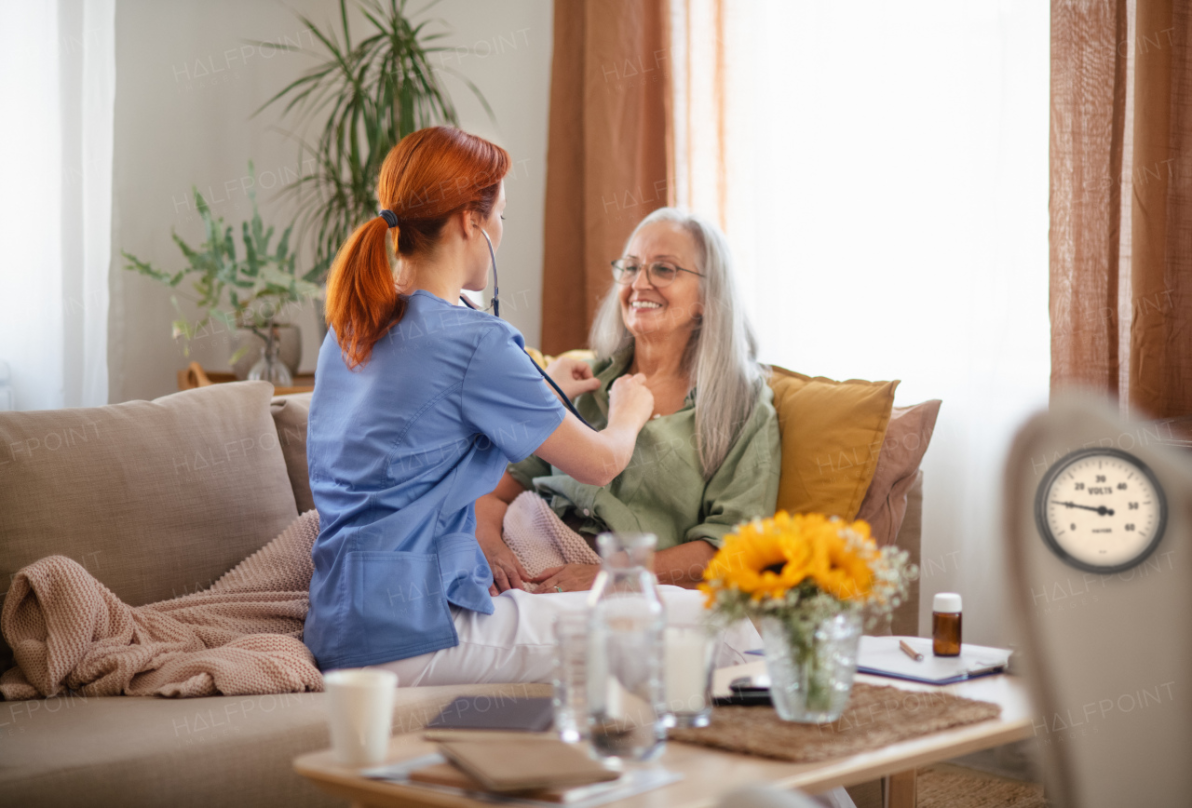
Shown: V 10
